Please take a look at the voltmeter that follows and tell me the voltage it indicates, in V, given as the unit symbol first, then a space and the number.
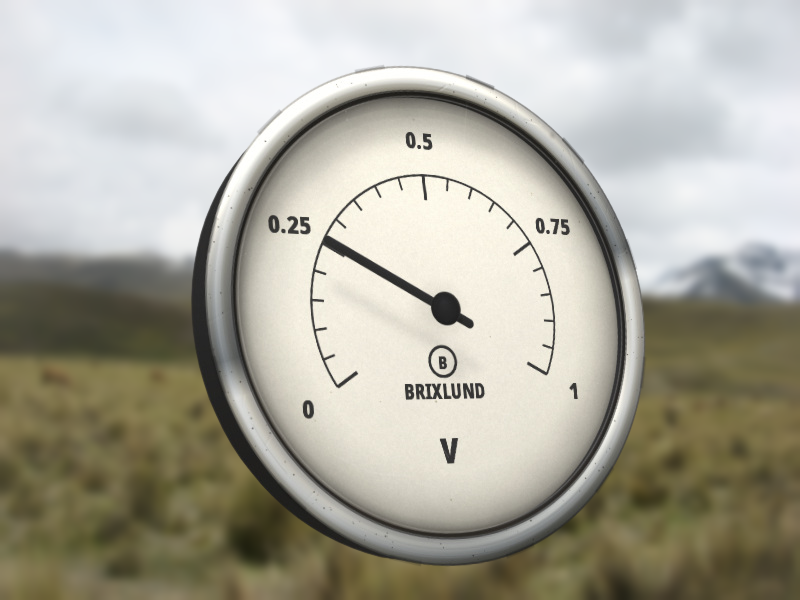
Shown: V 0.25
